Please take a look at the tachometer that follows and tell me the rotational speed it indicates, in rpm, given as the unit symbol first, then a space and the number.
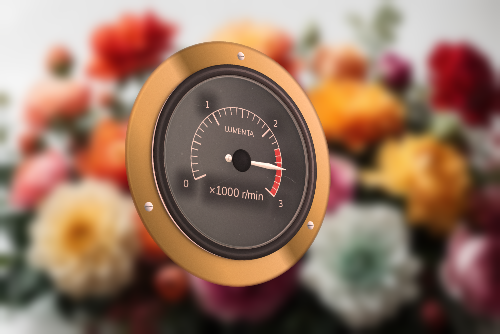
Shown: rpm 2600
